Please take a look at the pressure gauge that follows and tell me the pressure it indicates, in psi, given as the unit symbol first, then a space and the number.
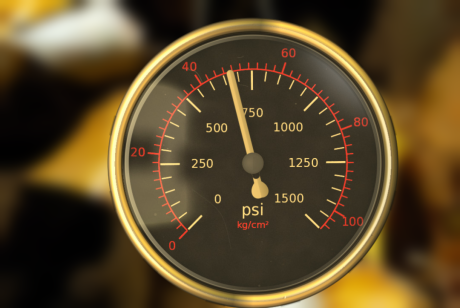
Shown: psi 675
